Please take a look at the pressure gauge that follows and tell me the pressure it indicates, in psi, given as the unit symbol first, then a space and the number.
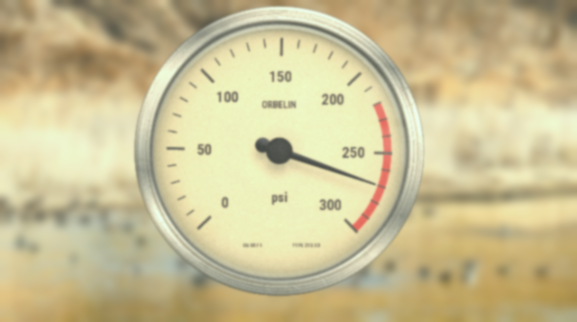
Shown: psi 270
